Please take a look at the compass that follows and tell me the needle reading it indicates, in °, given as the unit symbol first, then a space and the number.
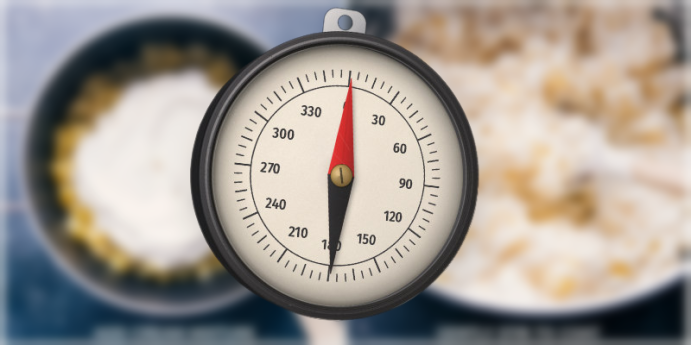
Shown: ° 0
